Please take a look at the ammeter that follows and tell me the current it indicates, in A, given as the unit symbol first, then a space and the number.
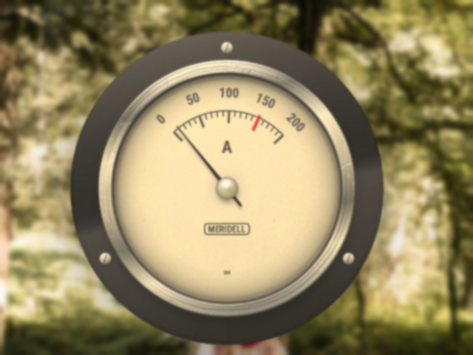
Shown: A 10
